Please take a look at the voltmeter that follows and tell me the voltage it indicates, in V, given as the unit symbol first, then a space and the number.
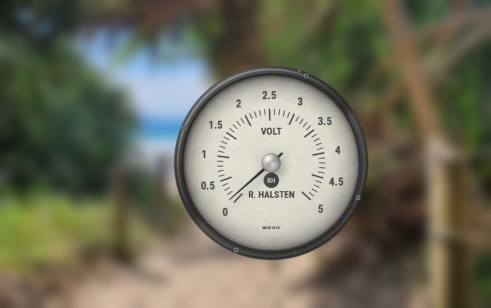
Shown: V 0.1
